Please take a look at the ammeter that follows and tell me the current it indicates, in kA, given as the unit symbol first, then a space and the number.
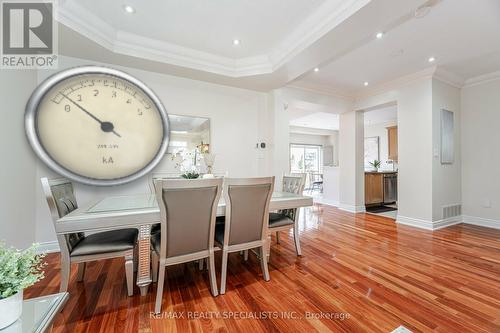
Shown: kA 0.5
